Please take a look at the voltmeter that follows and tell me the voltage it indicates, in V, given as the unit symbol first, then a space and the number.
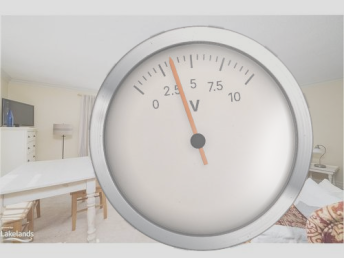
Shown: V 3.5
